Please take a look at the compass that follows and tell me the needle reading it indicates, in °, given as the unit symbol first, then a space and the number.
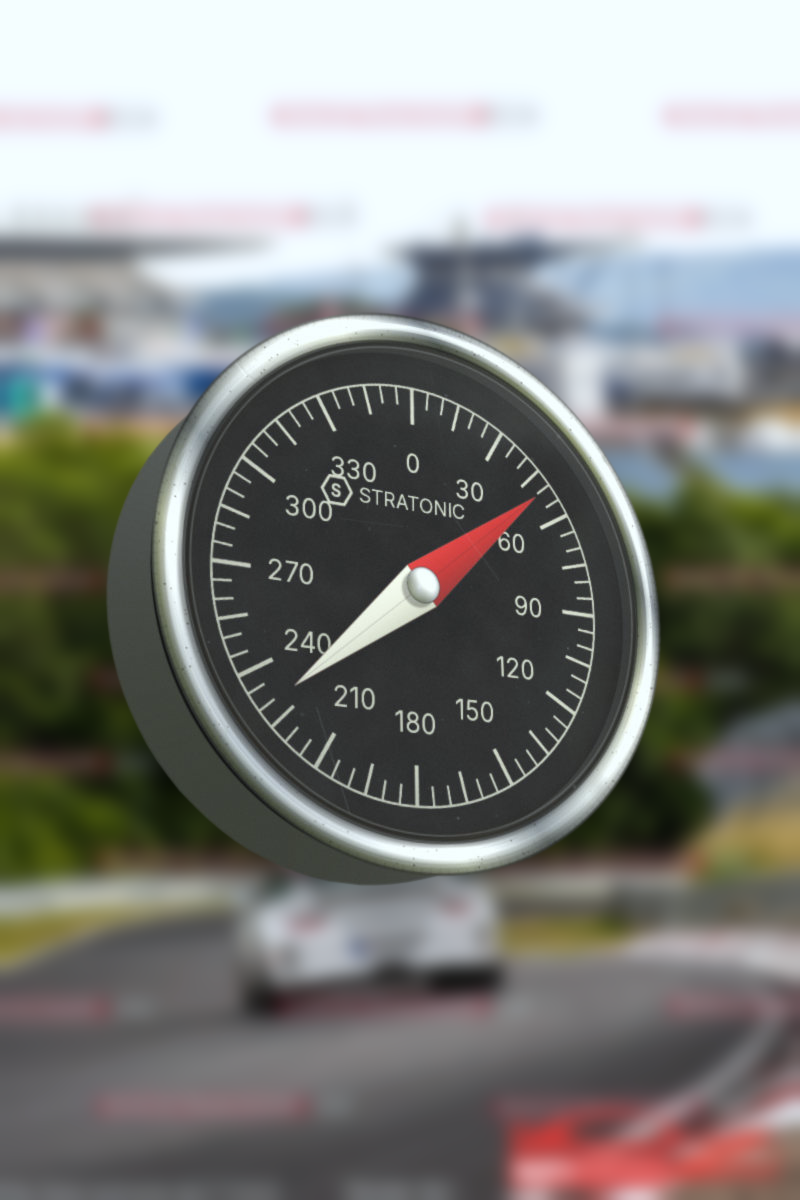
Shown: ° 50
